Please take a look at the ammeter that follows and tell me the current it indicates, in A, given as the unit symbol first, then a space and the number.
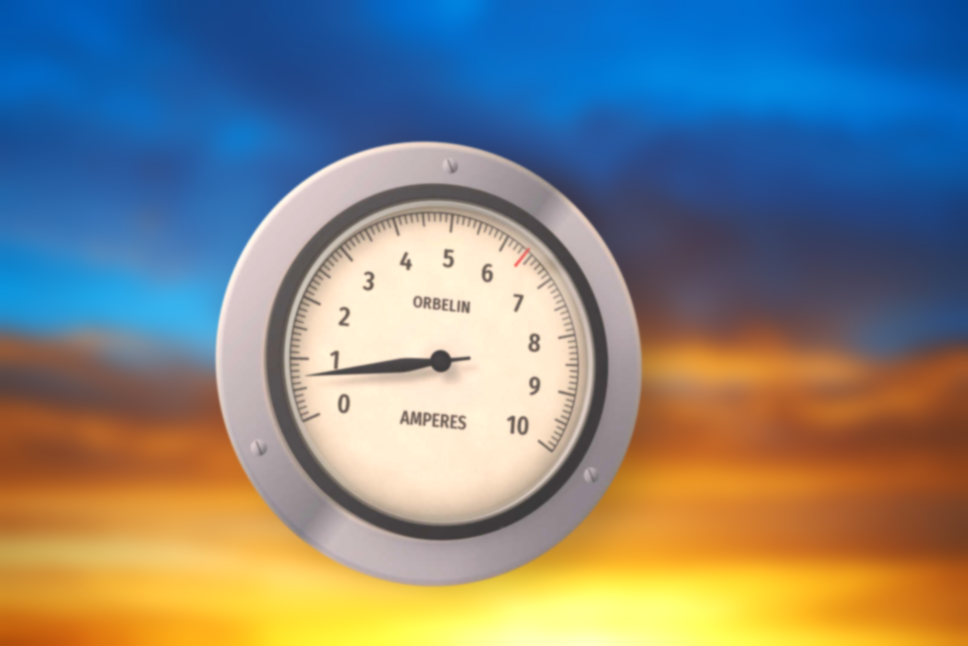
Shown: A 0.7
